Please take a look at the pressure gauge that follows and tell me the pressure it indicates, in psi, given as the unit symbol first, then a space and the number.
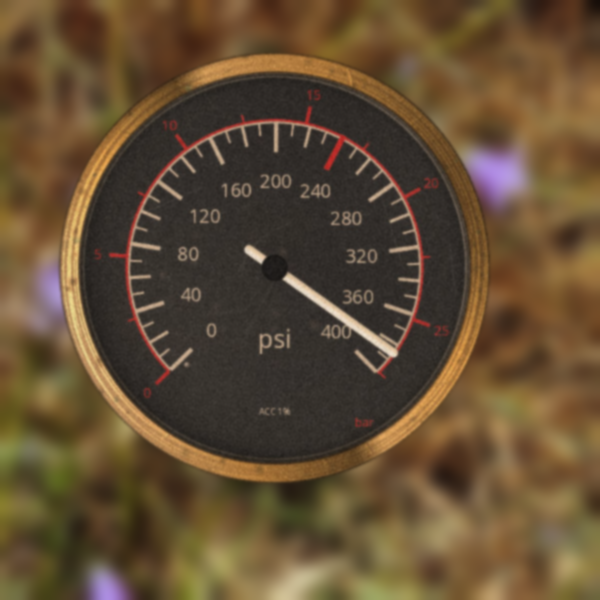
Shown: psi 385
